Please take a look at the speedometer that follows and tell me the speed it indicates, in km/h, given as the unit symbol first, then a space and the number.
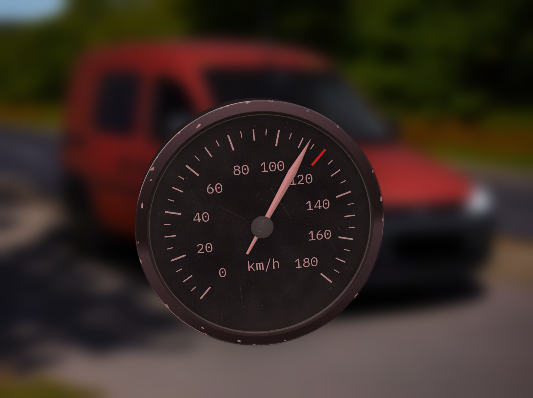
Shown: km/h 112.5
